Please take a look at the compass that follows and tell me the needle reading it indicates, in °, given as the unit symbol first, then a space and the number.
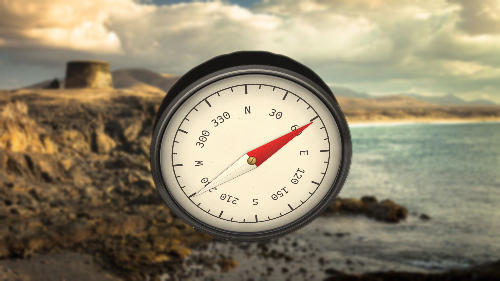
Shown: ° 60
